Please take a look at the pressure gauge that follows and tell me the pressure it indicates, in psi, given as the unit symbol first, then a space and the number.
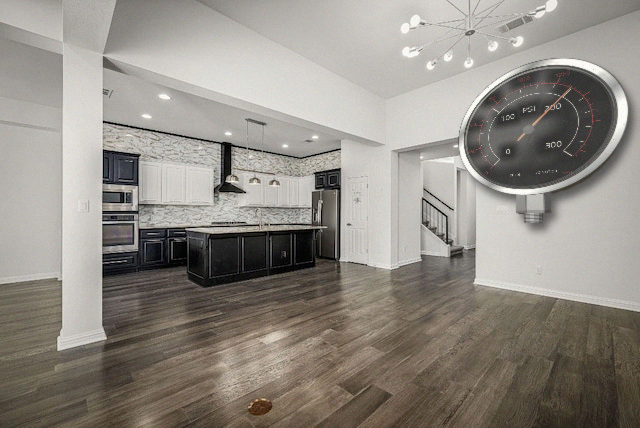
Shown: psi 200
